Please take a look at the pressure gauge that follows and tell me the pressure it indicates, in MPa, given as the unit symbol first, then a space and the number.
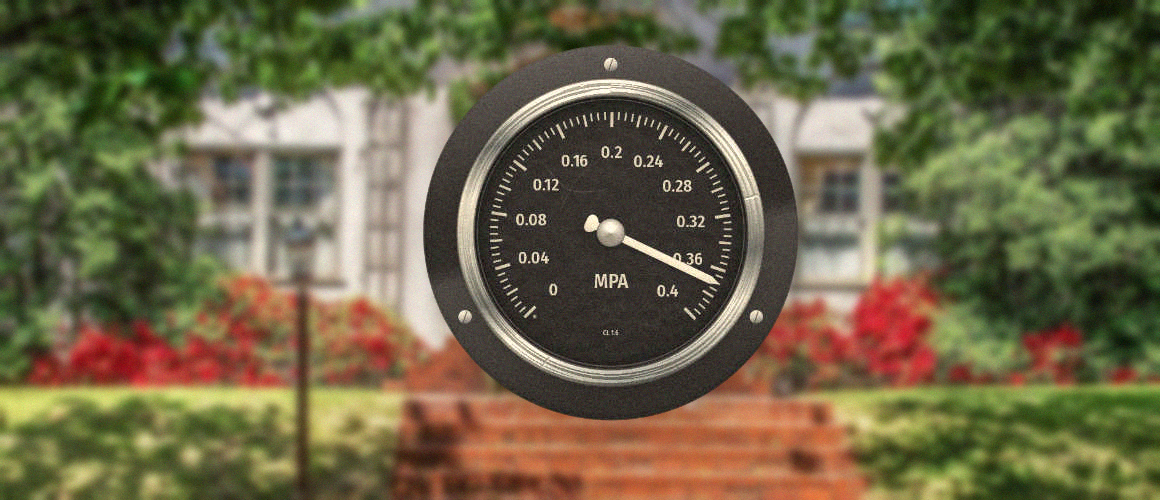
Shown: MPa 0.37
